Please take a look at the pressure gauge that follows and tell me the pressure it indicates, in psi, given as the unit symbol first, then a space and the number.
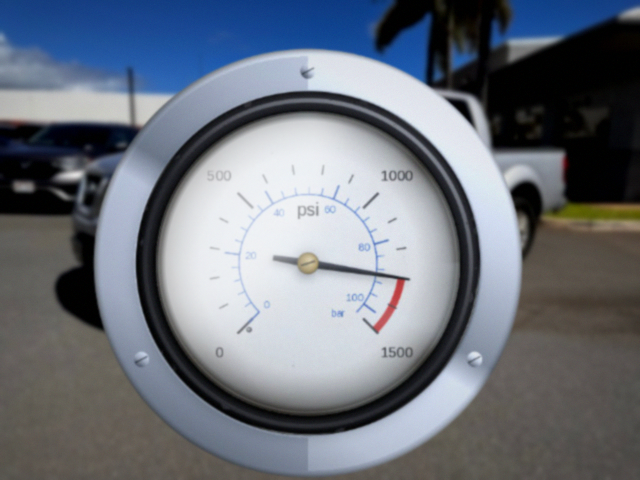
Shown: psi 1300
